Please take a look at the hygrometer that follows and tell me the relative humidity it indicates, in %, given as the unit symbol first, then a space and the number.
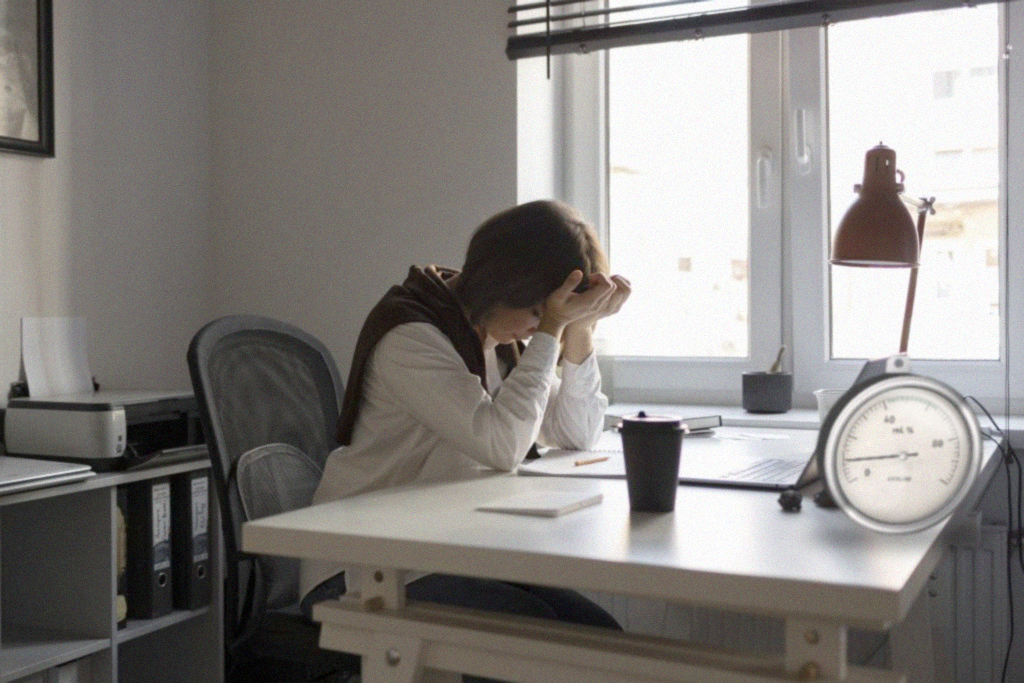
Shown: % 10
